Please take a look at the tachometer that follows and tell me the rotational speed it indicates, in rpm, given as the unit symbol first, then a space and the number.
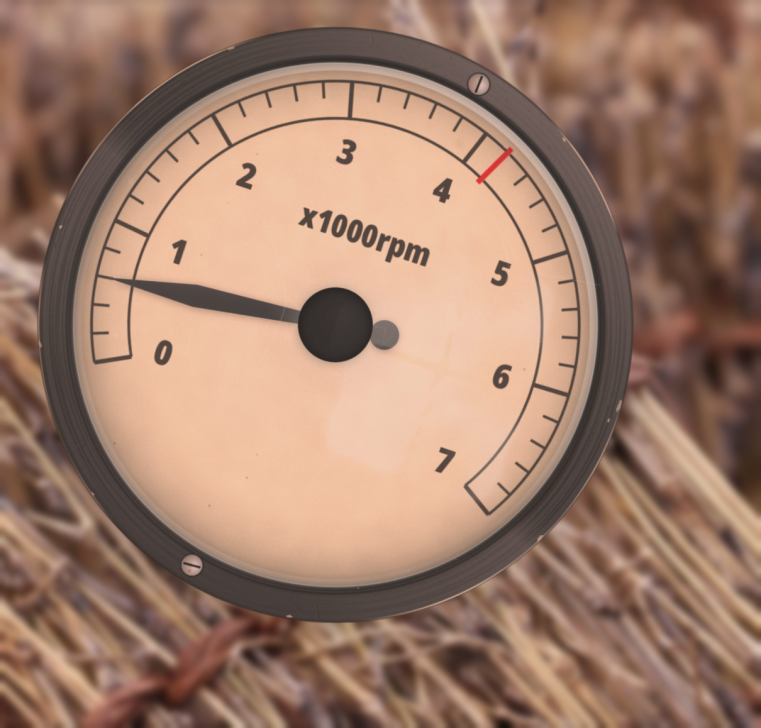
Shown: rpm 600
